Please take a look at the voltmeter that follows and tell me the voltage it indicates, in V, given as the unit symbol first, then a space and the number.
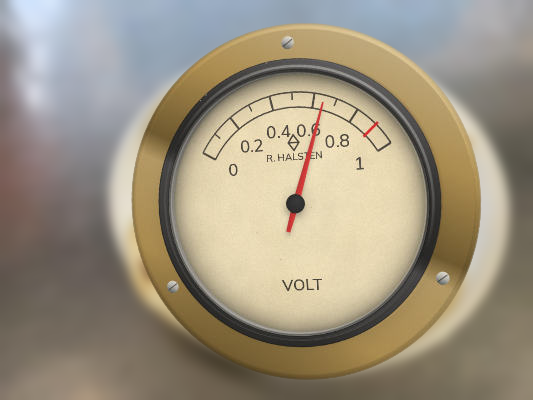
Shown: V 0.65
